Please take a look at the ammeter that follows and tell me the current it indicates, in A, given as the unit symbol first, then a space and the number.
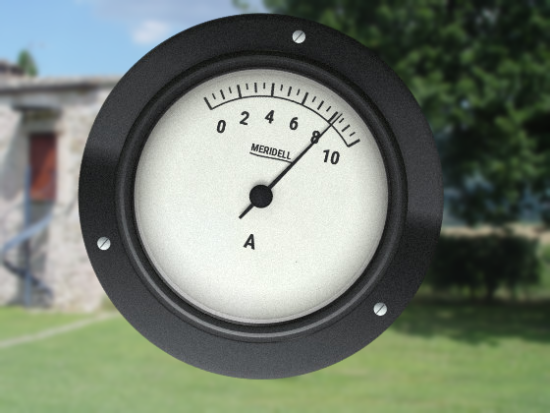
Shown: A 8.25
